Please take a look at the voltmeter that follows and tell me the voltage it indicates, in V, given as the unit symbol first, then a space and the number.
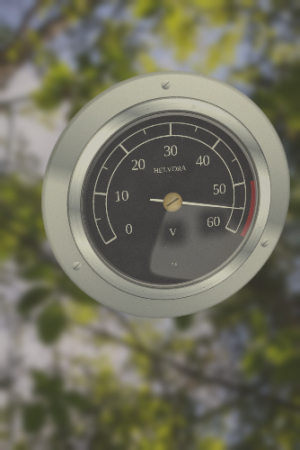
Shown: V 55
